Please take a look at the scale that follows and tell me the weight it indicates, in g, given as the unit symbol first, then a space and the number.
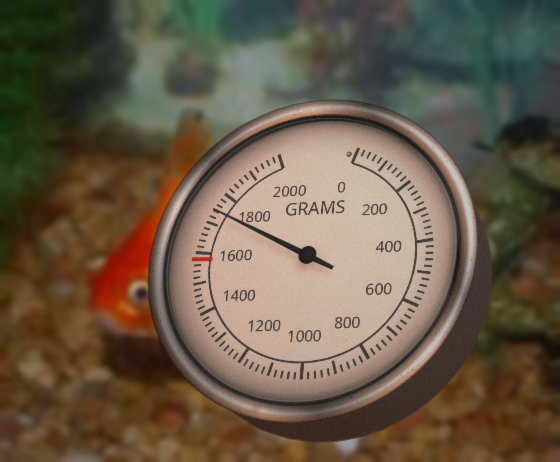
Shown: g 1740
